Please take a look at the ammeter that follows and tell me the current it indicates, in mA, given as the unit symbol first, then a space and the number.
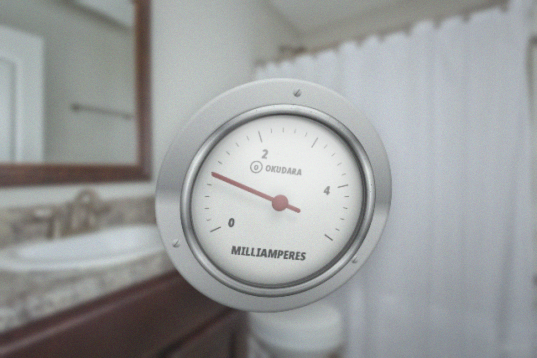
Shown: mA 1
